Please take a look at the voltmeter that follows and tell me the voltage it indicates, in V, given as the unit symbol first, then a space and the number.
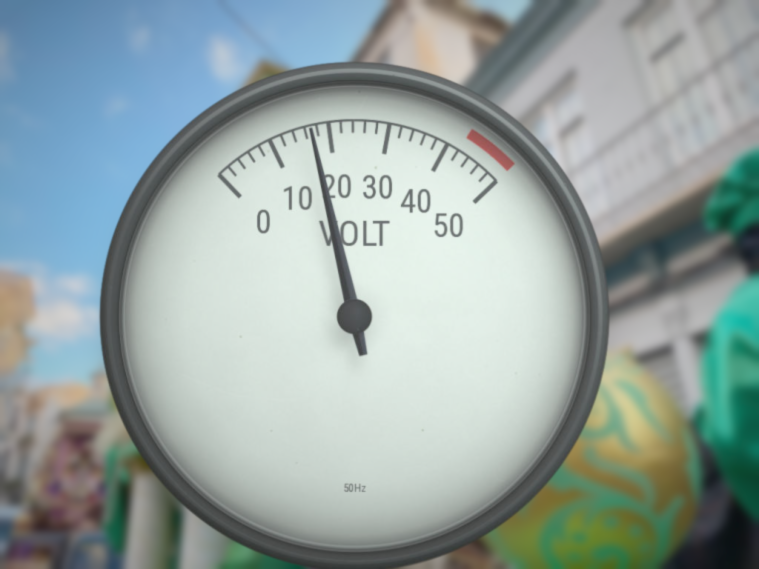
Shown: V 17
